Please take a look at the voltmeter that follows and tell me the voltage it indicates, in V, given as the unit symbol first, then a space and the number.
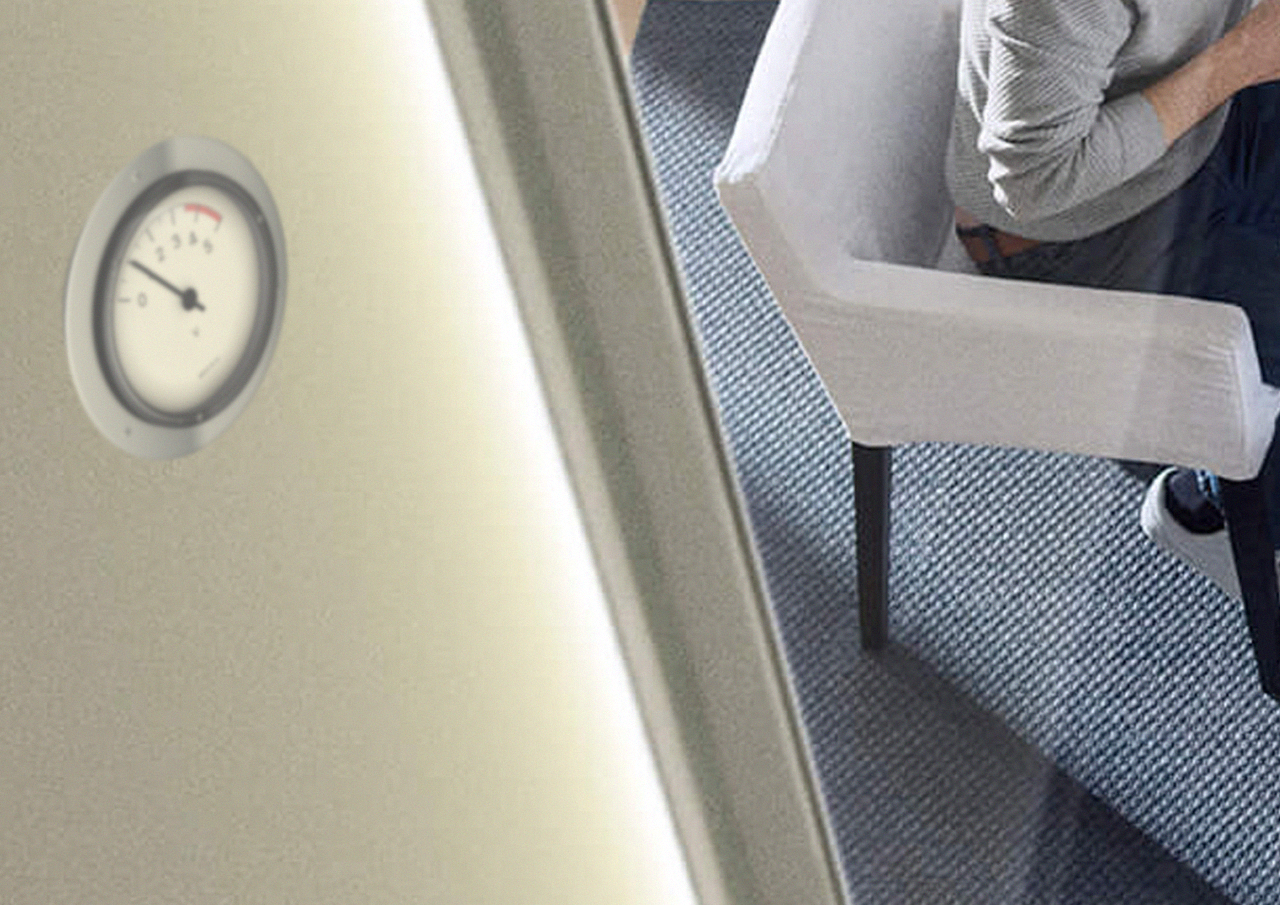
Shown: V 1
